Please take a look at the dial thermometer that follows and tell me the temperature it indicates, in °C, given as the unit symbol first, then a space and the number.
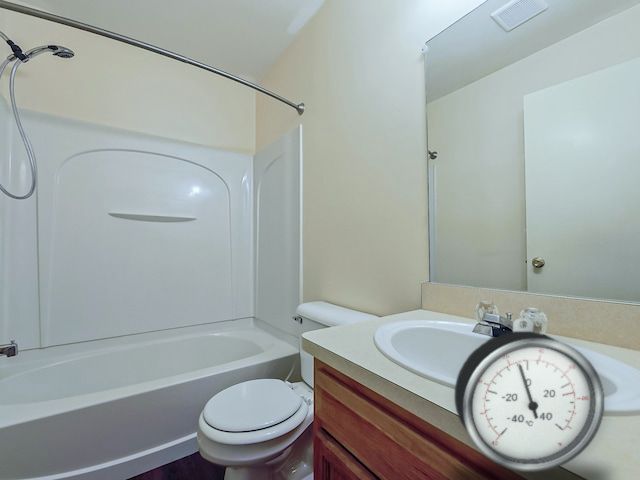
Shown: °C -4
